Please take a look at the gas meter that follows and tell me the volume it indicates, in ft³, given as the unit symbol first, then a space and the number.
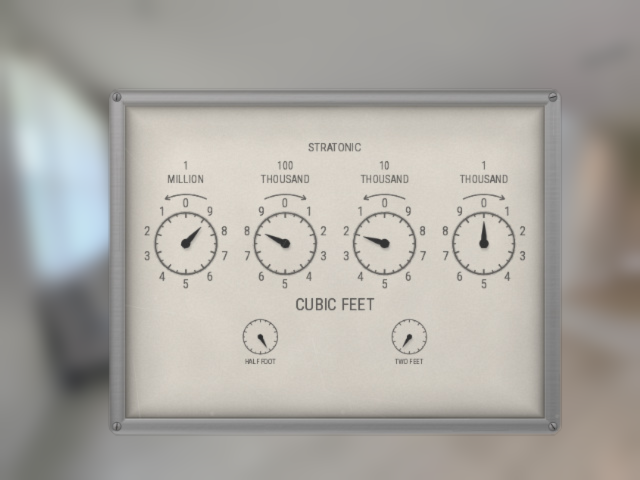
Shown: ft³ 882000
